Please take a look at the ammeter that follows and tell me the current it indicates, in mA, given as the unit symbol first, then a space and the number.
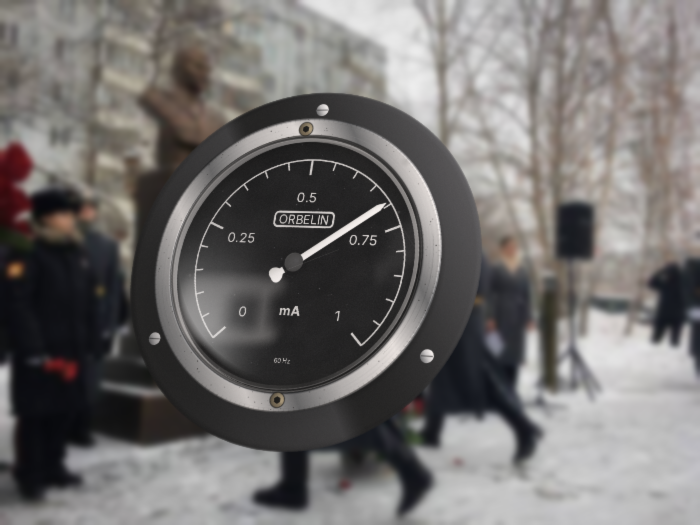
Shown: mA 0.7
